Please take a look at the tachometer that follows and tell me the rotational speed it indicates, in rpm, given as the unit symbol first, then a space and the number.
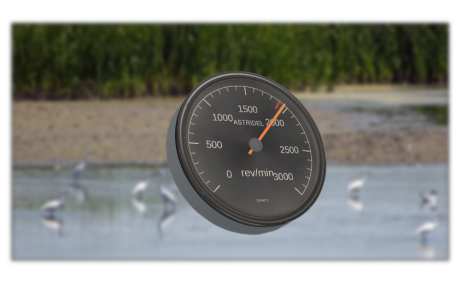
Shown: rpm 1950
